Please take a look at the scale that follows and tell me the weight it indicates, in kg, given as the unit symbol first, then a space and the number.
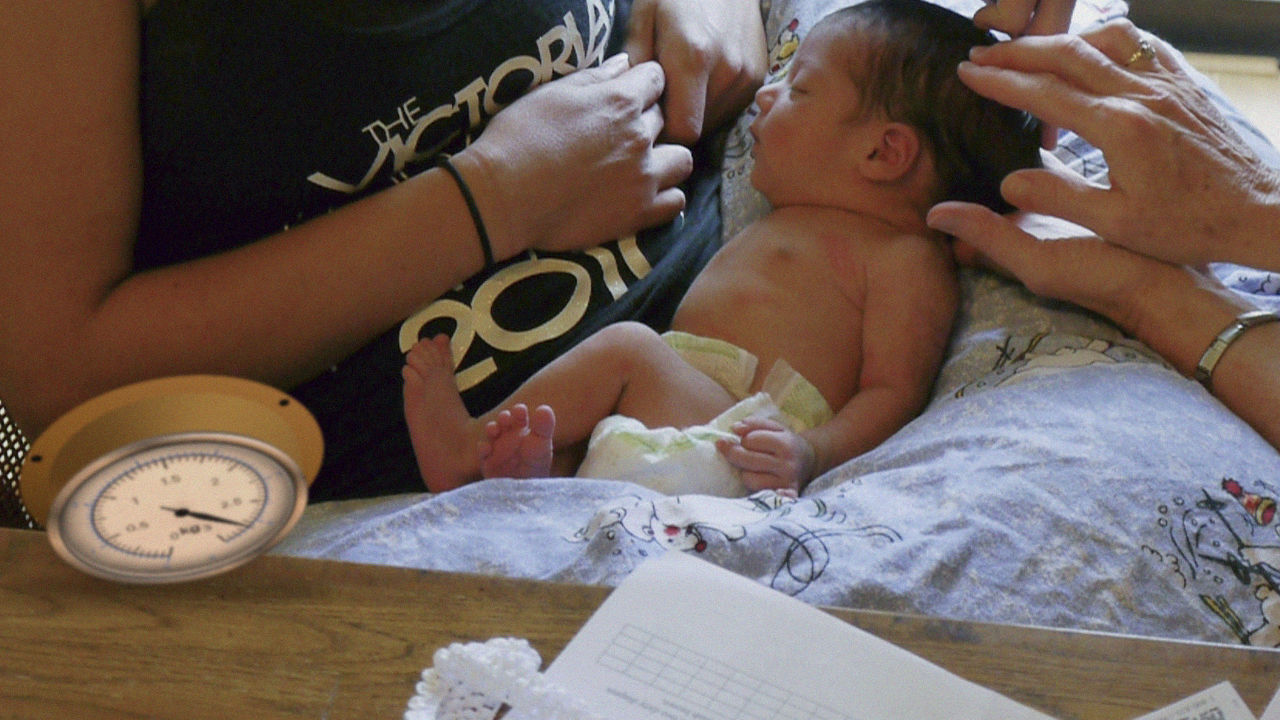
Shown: kg 2.75
